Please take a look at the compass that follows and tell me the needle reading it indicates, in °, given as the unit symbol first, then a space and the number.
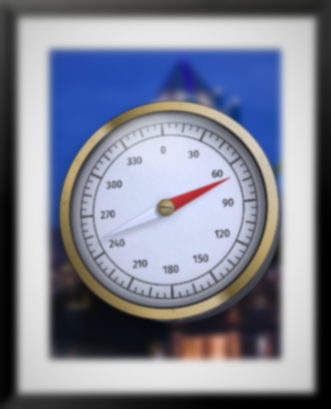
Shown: ° 70
